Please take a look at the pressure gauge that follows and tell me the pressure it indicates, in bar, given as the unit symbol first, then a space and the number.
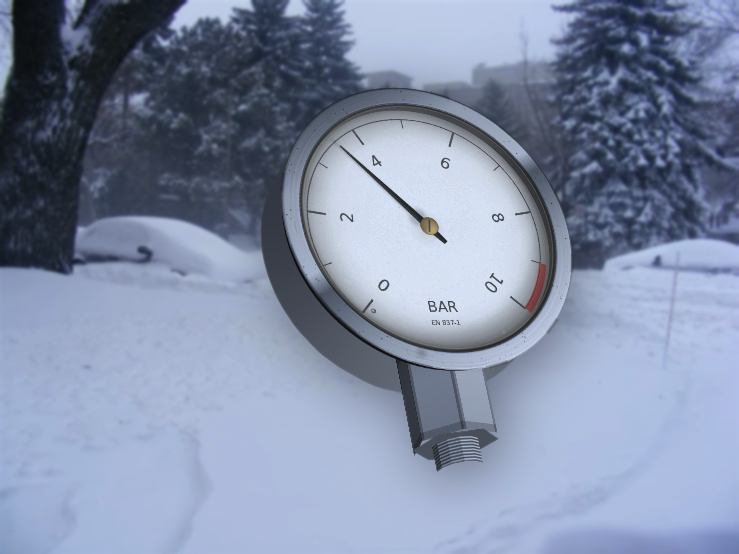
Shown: bar 3.5
